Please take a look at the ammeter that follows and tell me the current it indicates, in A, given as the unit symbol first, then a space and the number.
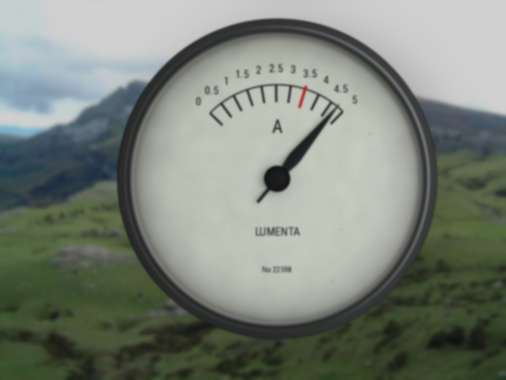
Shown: A 4.75
